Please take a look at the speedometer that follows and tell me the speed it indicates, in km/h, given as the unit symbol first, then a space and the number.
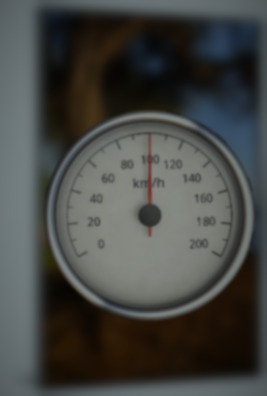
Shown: km/h 100
